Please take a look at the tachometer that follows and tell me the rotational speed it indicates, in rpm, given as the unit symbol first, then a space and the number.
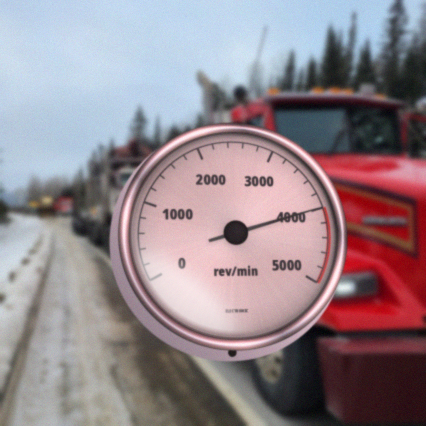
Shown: rpm 4000
